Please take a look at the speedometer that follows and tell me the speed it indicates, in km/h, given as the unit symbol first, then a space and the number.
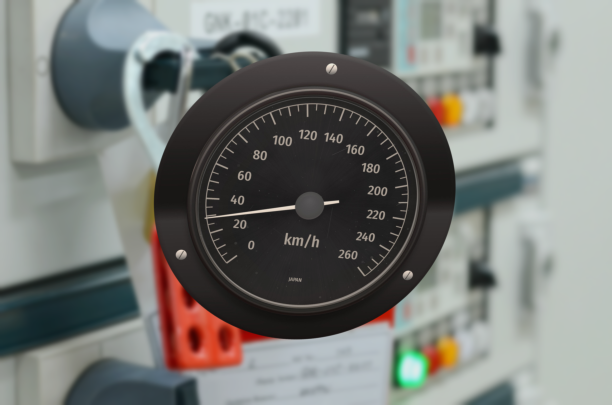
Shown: km/h 30
